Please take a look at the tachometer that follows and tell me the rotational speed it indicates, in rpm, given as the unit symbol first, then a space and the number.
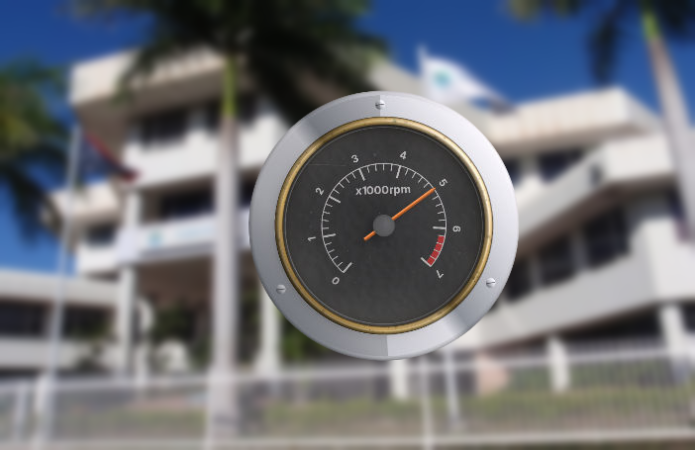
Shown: rpm 5000
